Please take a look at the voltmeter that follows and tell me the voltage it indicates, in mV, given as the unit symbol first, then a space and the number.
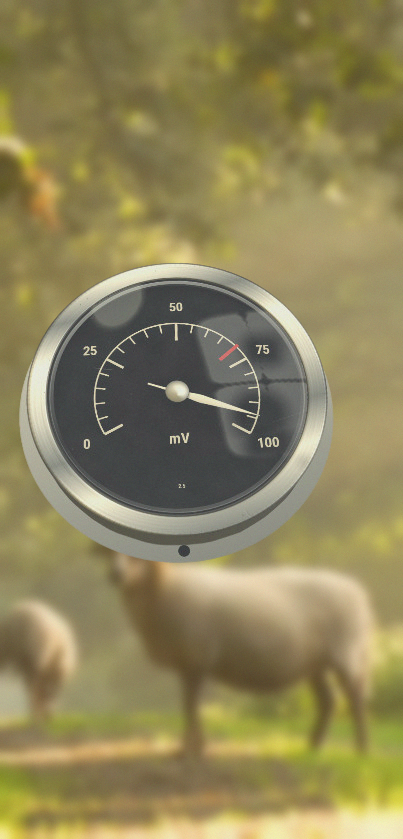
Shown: mV 95
